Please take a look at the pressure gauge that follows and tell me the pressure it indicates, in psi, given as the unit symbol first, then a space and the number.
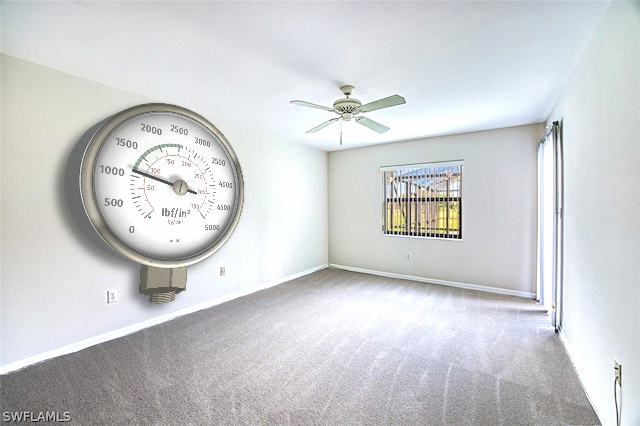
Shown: psi 1100
